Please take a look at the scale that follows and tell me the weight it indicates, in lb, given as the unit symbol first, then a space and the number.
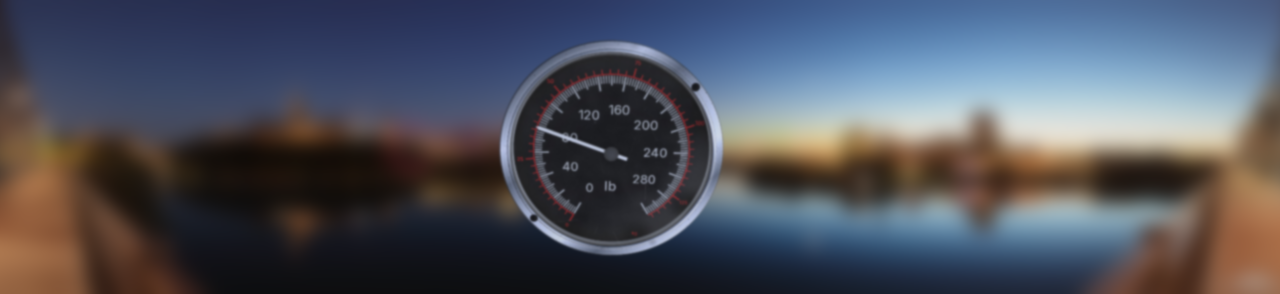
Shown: lb 80
